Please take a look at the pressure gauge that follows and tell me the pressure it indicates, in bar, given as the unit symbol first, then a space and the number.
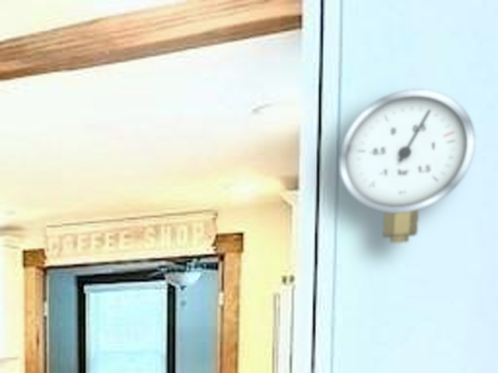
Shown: bar 0.5
